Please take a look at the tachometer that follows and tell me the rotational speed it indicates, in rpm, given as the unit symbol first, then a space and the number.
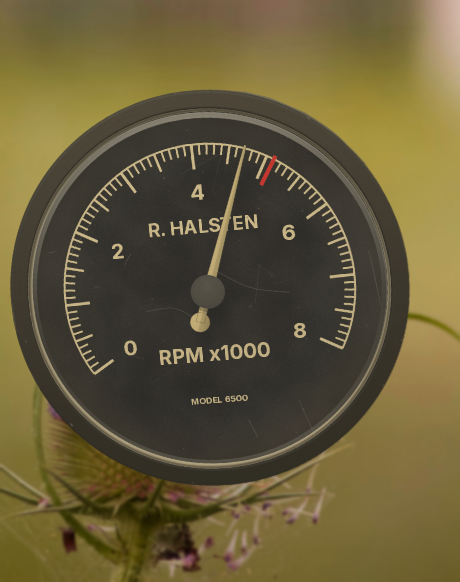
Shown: rpm 4700
